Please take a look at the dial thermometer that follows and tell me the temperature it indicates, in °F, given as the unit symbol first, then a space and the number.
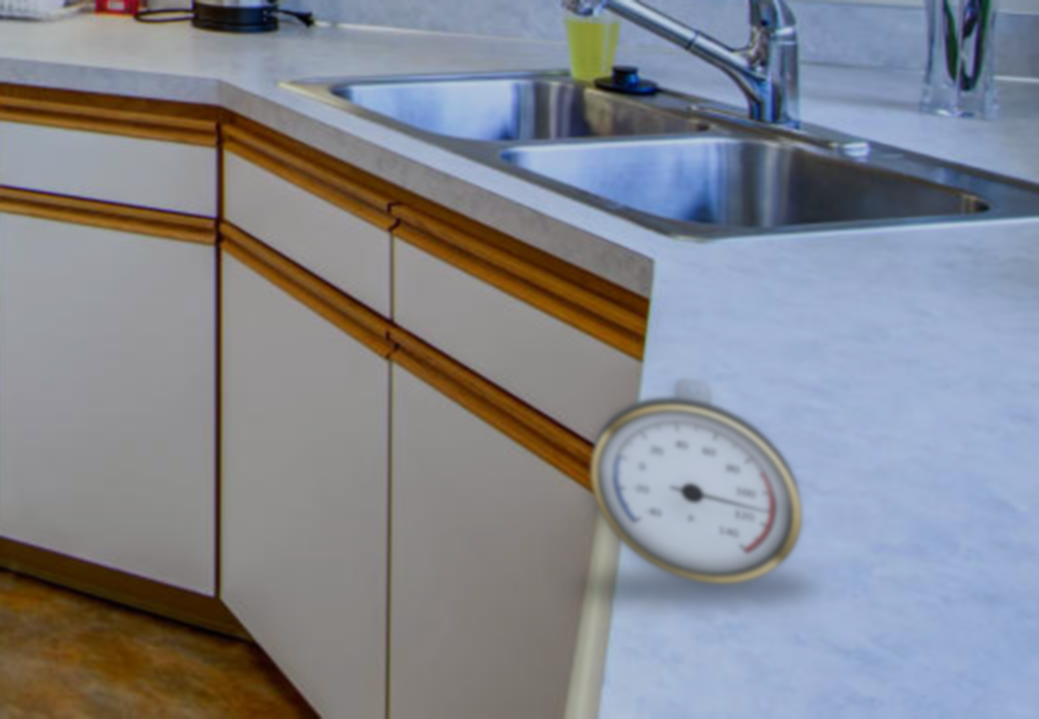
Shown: °F 110
